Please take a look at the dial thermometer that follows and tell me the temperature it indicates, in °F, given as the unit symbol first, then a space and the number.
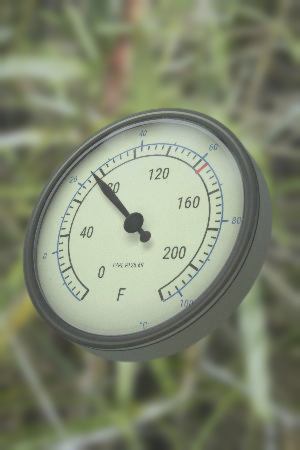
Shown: °F 76
